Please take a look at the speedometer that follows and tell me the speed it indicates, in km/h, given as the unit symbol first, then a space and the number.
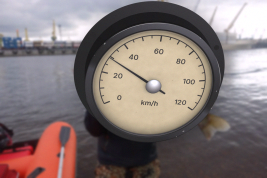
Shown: km/h 30
